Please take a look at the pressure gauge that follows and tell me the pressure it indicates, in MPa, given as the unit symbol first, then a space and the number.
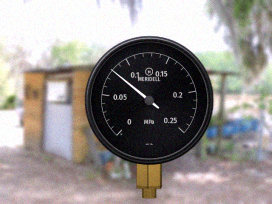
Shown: MPa 0.08
